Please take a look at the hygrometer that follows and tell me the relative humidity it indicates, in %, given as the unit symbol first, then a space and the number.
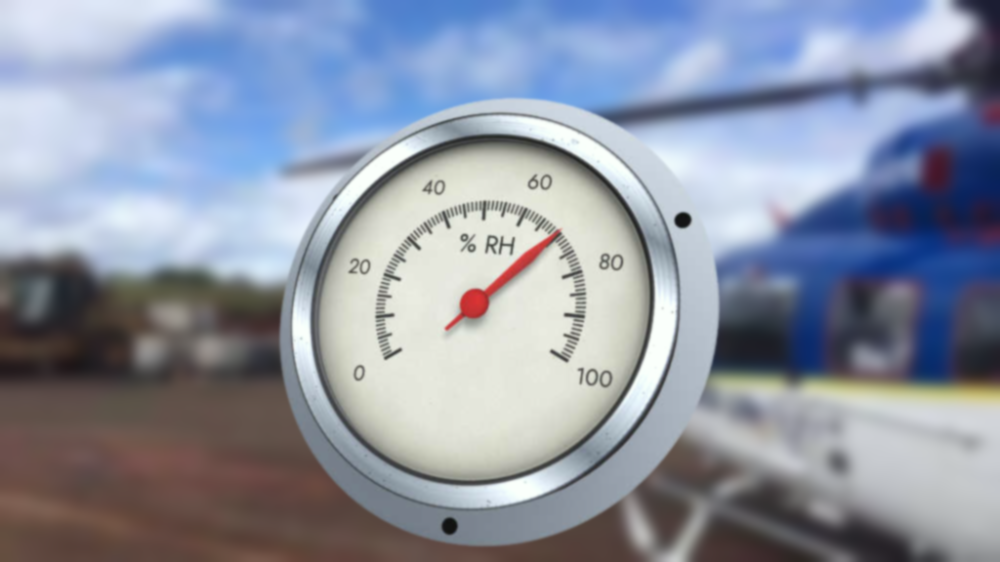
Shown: % 70
